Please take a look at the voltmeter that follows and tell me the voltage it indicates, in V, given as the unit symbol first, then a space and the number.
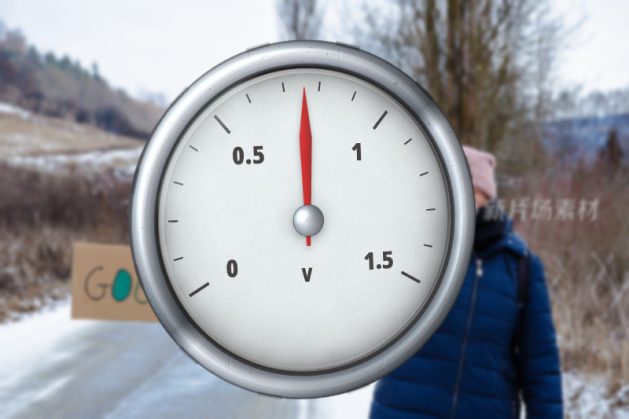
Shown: V 0.75
